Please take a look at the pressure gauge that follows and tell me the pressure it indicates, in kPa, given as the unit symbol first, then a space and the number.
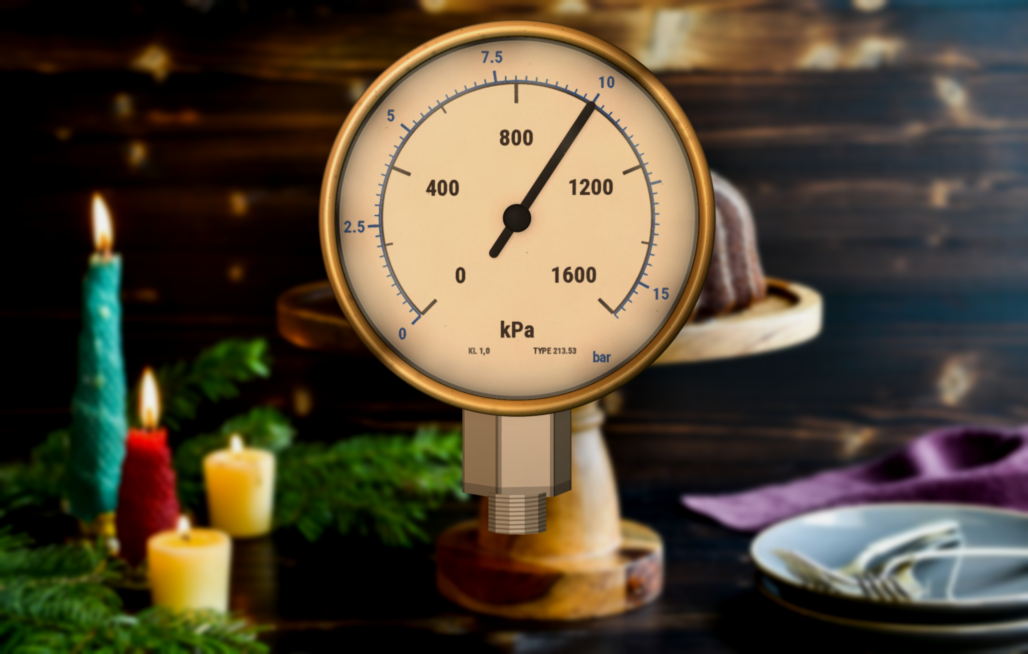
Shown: kPa 1000
